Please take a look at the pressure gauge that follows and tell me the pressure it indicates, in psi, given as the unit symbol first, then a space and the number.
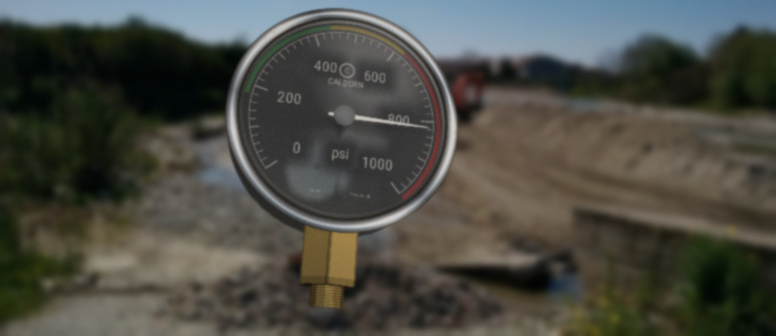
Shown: psi 820
